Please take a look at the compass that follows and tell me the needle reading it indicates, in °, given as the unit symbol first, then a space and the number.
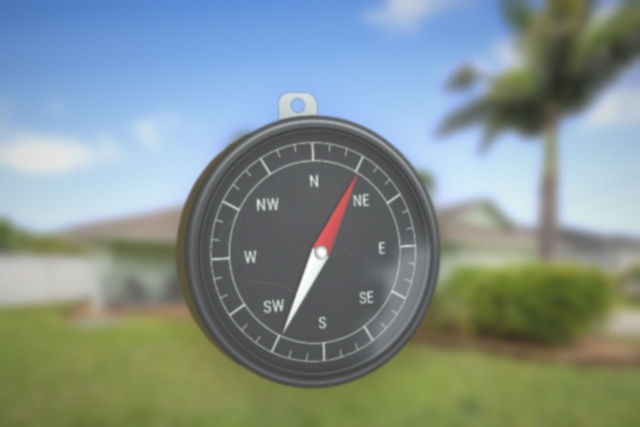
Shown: ° 30
